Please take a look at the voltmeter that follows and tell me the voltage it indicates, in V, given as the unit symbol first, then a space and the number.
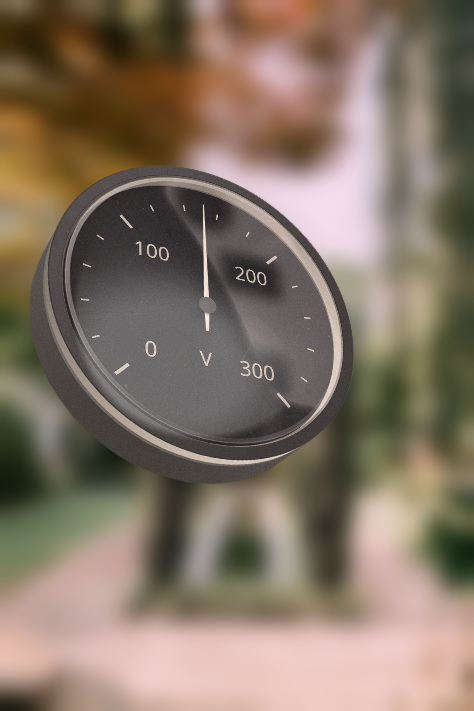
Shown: V 150
